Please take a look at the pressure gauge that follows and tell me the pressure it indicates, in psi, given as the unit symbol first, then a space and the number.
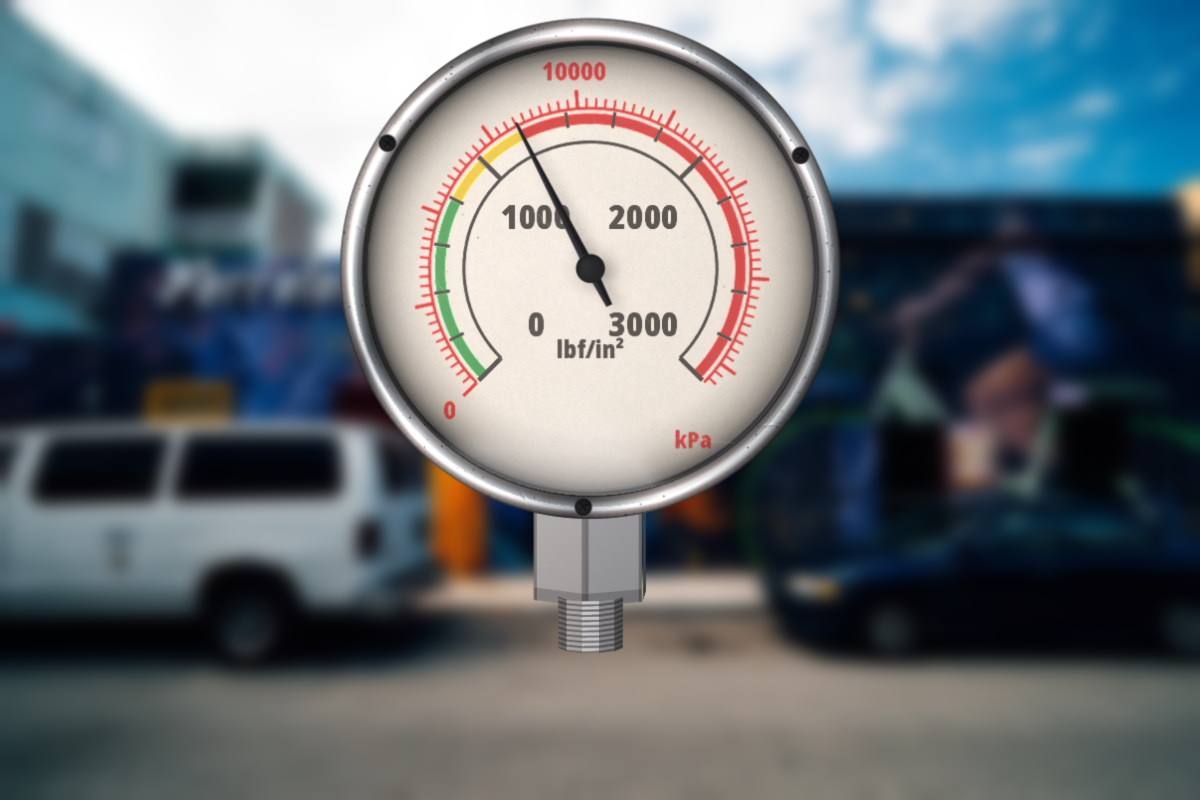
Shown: psi 1200
